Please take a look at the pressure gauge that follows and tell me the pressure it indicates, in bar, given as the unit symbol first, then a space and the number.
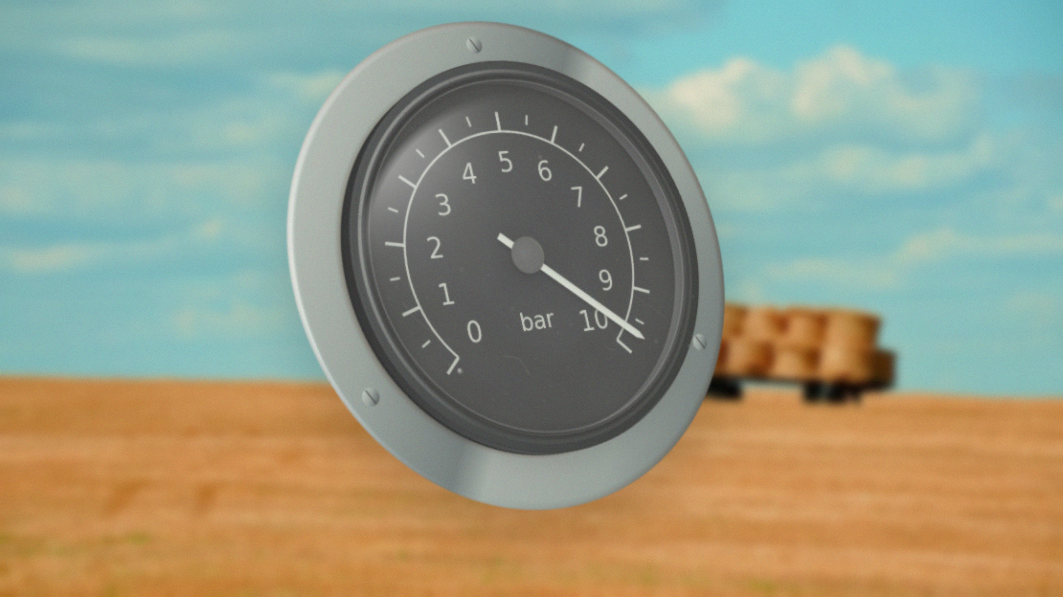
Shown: bar 9.75
